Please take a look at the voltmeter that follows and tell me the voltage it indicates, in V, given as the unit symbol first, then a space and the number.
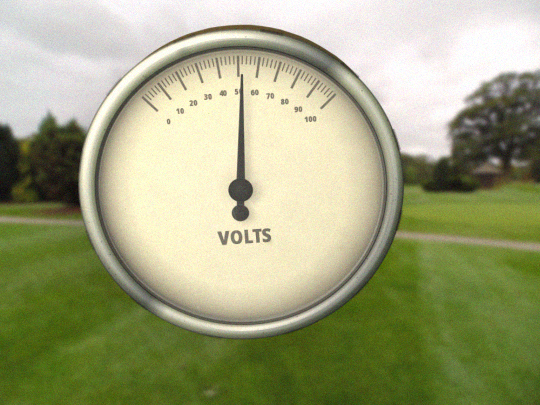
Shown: V 52
